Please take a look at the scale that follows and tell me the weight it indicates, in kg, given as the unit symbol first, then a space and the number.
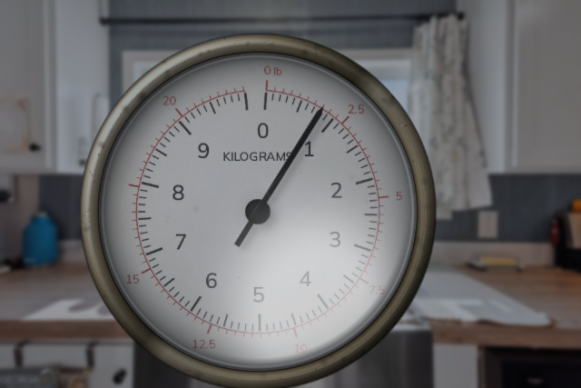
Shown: kg 0.8
